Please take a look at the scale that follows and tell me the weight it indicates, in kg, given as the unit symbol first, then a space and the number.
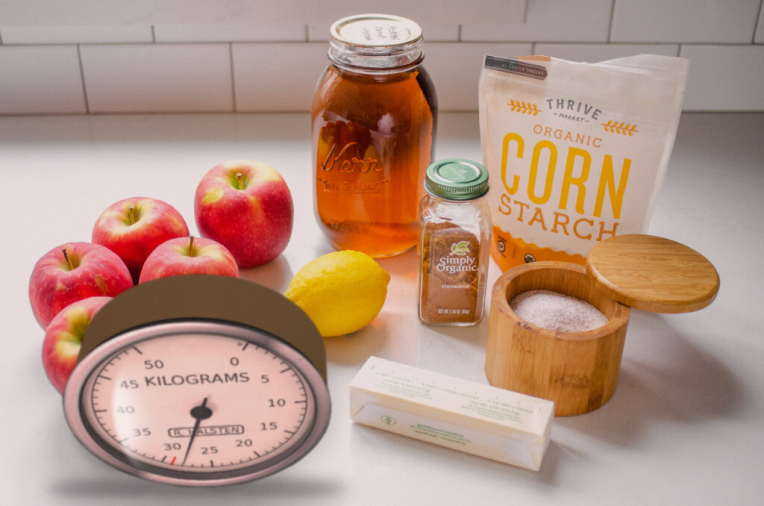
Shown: kg 28
